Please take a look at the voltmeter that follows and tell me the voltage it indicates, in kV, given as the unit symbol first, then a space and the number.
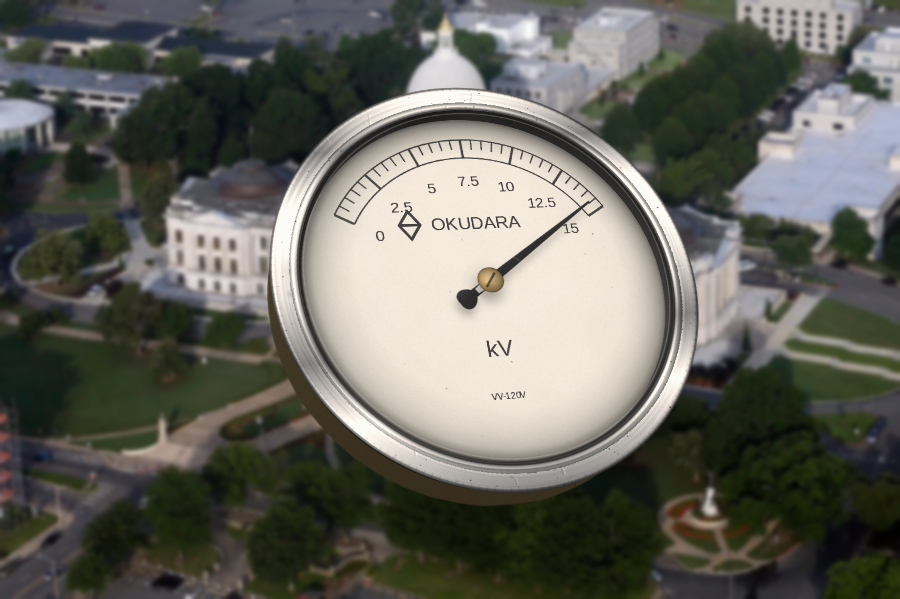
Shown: kV 14.5
